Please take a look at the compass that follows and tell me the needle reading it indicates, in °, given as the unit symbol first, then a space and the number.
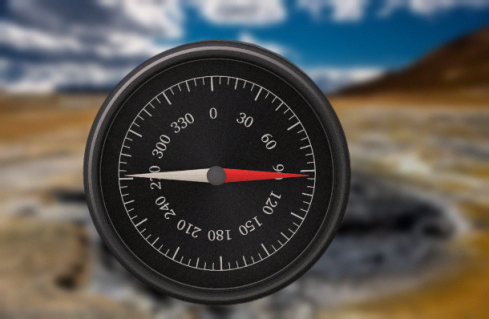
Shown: ° 92.5
